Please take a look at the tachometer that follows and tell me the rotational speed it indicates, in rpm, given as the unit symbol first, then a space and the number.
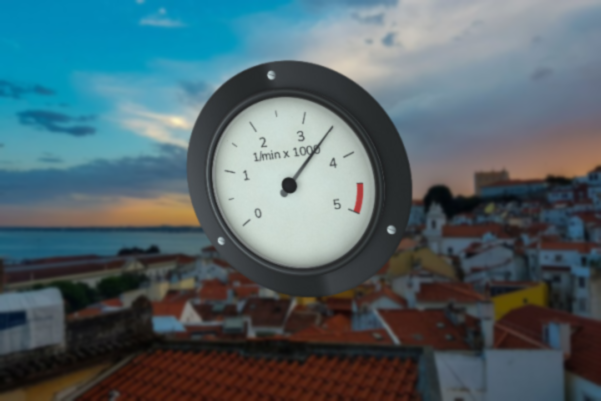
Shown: rpm 3500
